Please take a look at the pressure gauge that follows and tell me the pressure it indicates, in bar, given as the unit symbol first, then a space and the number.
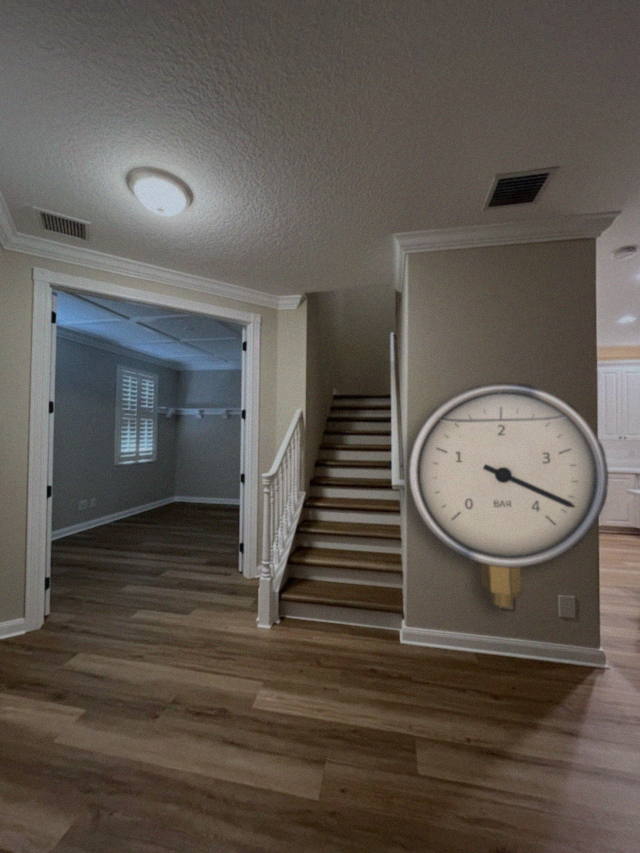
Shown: bar 3.7
